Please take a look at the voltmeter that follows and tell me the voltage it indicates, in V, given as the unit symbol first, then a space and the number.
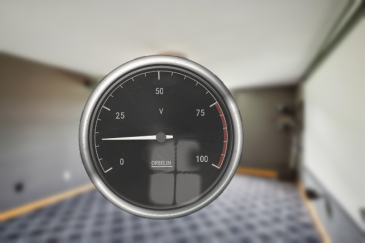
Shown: V 12.5
